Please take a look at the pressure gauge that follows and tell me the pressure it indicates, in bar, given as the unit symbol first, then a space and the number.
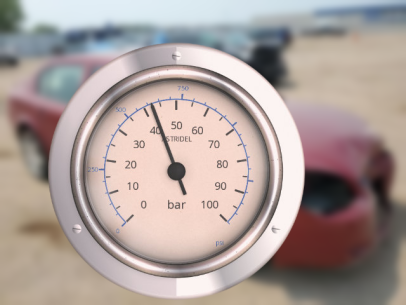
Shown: bar 42.5
